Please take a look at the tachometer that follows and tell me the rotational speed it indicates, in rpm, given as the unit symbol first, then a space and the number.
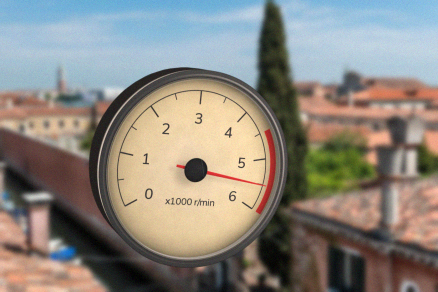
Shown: rpm 5500
